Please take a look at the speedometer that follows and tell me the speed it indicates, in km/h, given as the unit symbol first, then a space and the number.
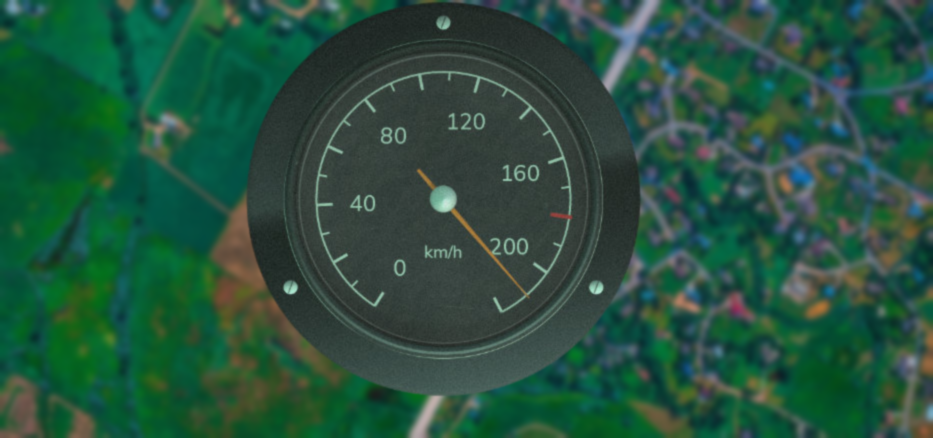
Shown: km/h 210
